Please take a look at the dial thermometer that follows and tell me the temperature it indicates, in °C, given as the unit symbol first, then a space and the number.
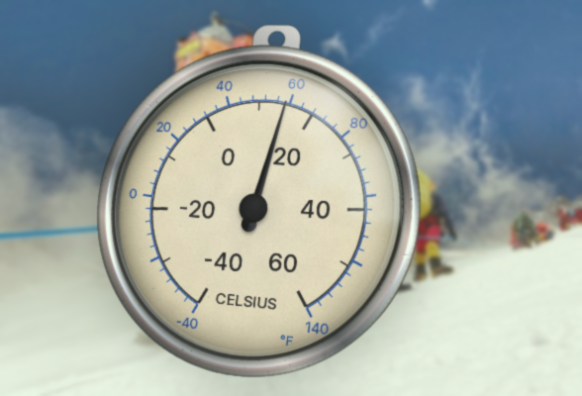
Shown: °C 15
